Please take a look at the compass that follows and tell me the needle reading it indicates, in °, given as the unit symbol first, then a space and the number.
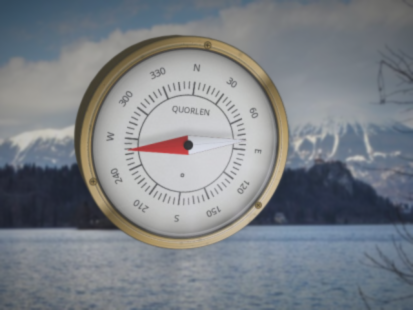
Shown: ° 260
